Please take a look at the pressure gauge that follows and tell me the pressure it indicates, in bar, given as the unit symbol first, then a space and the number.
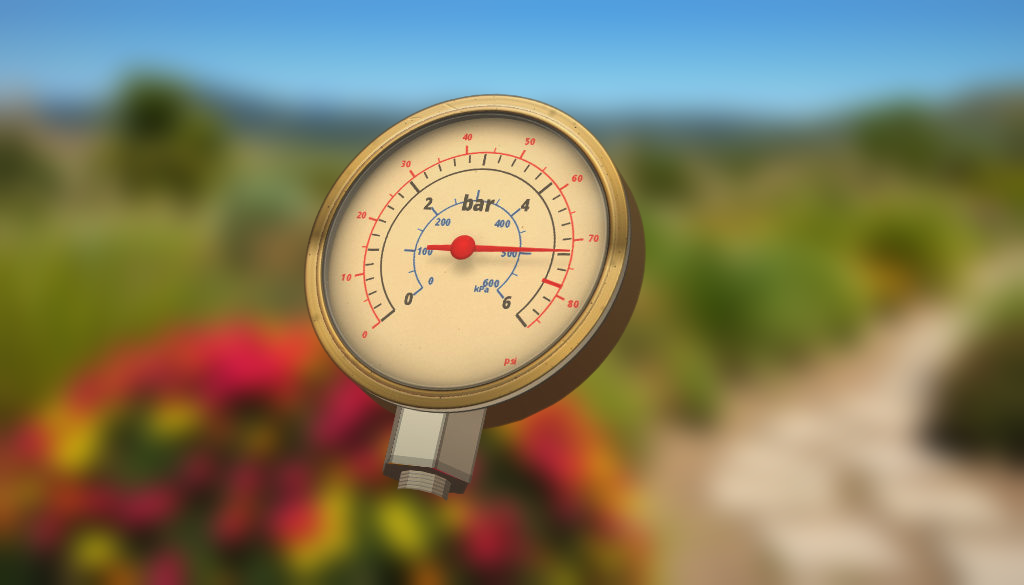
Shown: bar 5
